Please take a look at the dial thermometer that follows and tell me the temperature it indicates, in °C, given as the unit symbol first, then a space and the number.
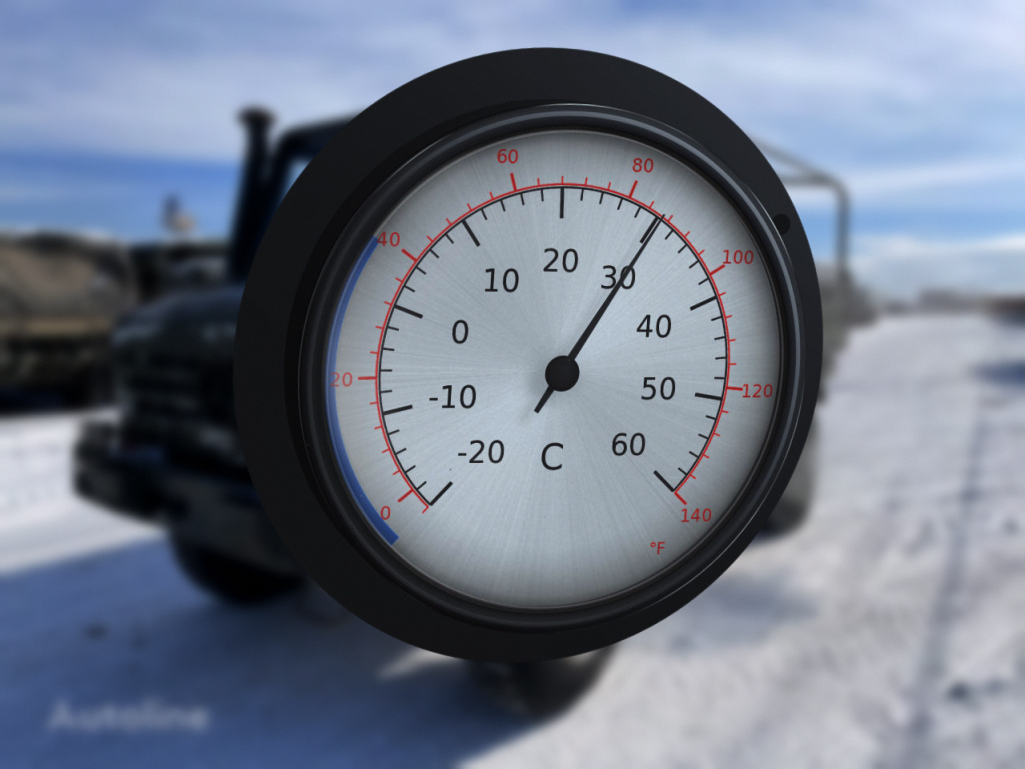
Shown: °C 30
